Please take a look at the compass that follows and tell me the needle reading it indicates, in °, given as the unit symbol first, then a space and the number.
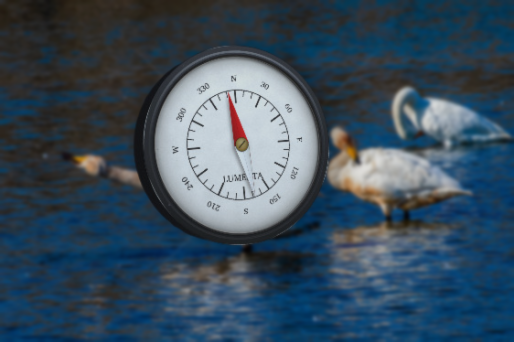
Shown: ° 350
